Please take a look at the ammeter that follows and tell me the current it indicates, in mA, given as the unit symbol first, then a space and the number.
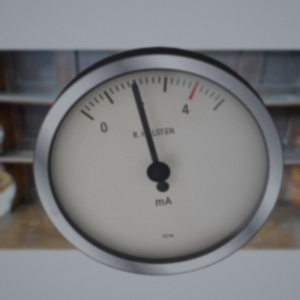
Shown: mA 2
